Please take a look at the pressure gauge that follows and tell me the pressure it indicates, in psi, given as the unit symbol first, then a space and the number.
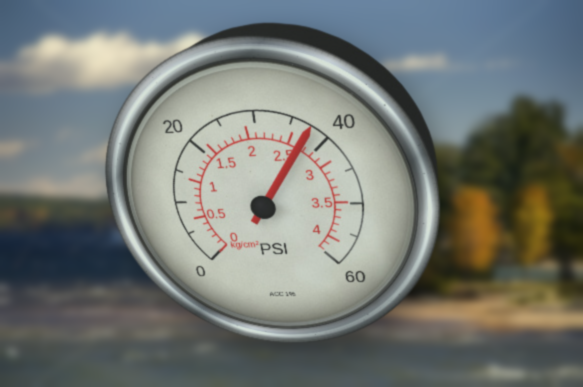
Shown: psi 37.5
